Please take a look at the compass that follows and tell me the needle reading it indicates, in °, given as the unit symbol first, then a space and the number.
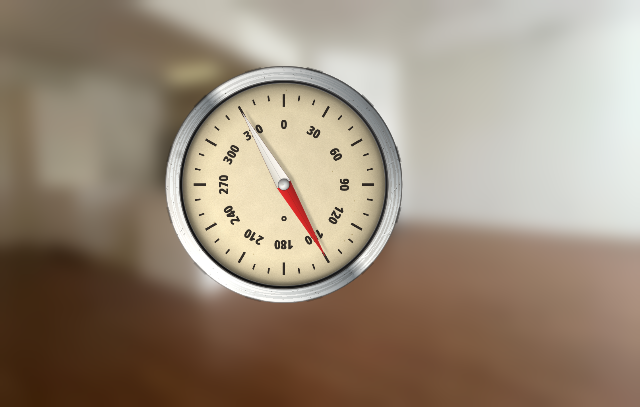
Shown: ° 150
